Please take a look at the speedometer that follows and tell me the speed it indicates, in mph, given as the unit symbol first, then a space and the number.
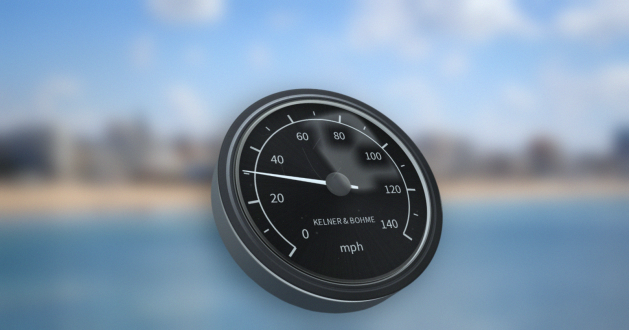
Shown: mph 30
